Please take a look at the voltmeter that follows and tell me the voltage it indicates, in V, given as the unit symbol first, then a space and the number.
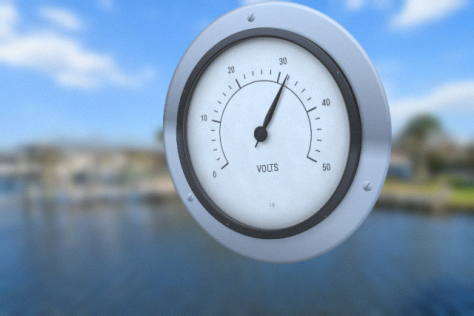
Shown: V 32
